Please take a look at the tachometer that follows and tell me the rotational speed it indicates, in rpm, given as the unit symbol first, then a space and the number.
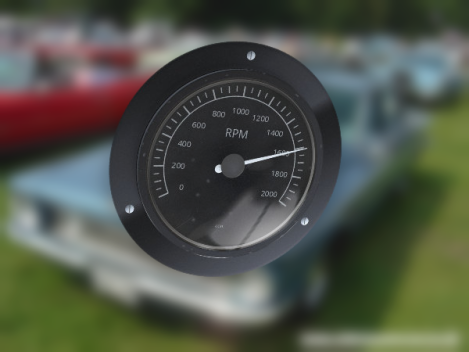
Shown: rpm 1600
